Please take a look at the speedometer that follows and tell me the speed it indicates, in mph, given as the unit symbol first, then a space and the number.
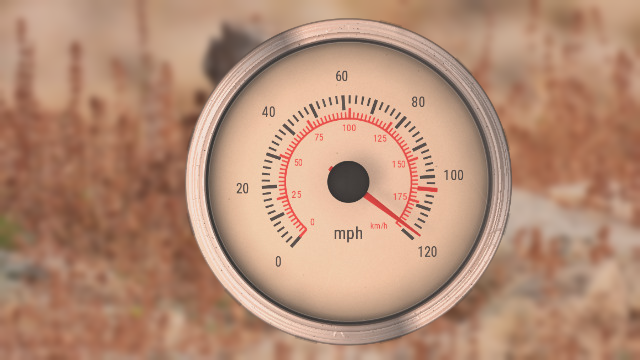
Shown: mph 118
